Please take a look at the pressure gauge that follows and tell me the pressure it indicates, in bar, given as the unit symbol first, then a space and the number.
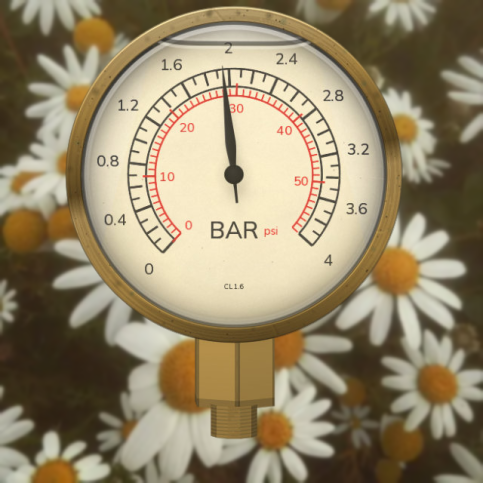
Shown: bar 1.95
